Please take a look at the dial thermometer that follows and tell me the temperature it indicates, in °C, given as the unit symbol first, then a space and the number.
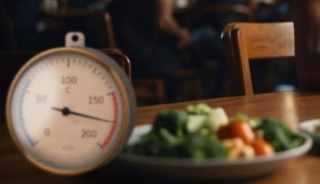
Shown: °C 175
